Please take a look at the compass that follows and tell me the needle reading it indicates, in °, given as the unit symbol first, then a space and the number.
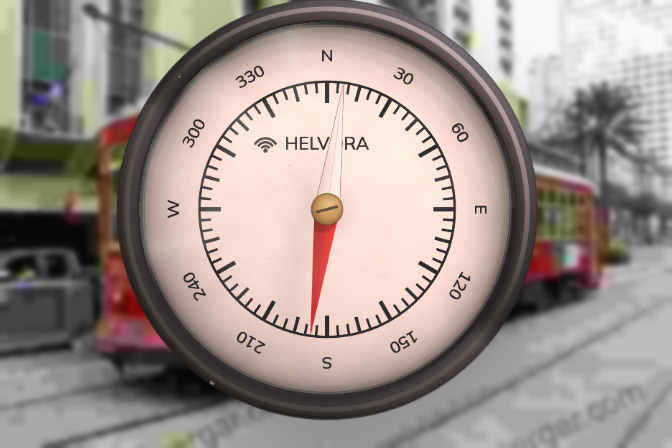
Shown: ° 187.5
